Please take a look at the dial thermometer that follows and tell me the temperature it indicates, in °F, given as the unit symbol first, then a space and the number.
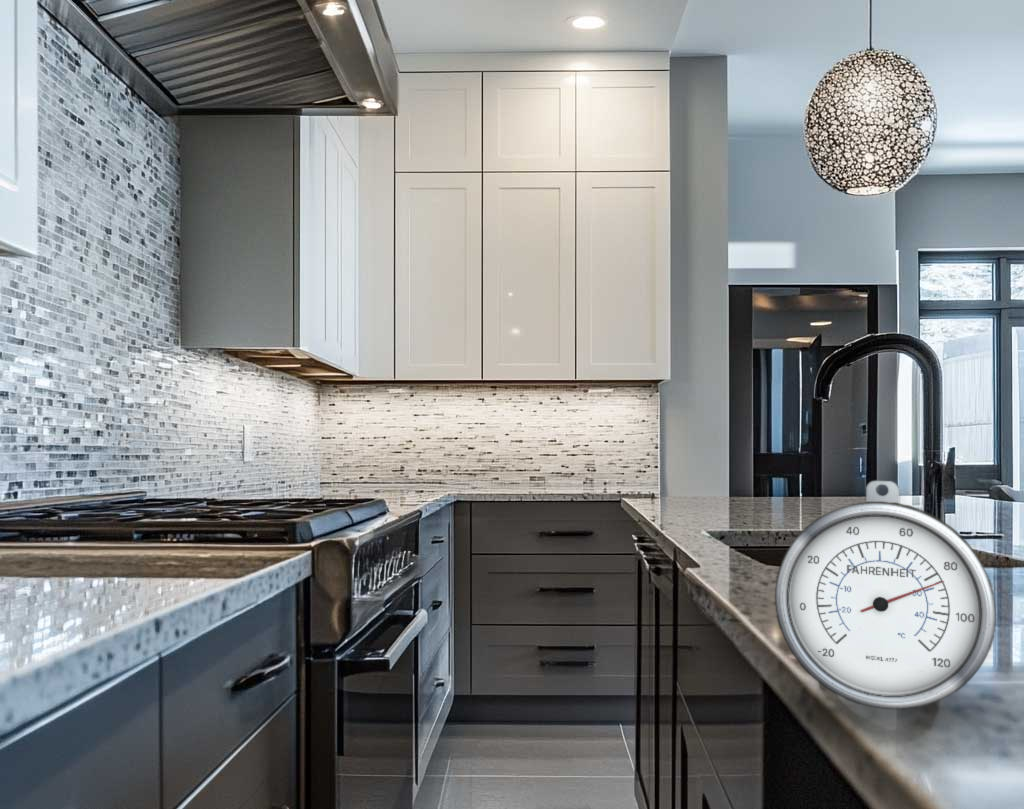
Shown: °F 84
